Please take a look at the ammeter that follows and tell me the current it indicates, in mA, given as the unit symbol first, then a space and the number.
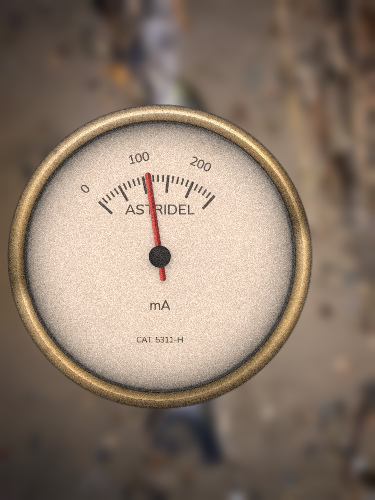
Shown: mA 110
